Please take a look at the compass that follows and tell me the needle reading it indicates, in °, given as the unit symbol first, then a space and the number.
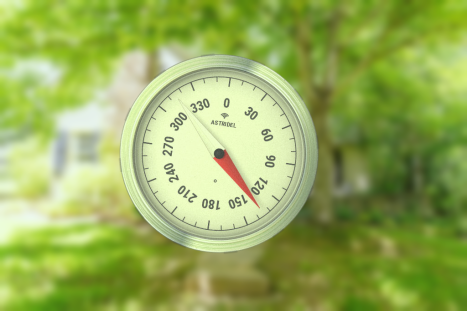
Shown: ° 135
